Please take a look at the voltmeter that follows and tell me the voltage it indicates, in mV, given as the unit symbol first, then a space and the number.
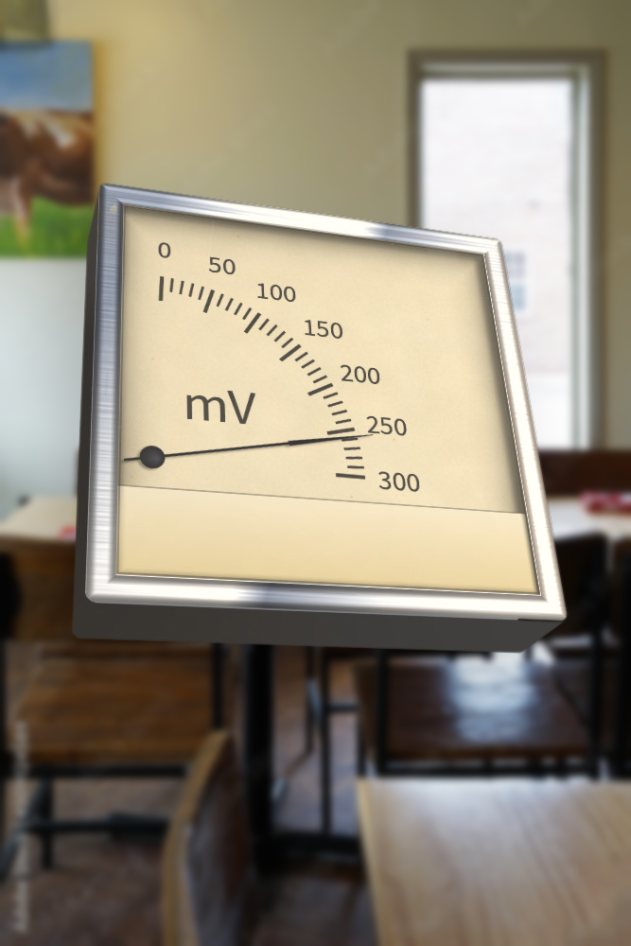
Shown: mV 260
